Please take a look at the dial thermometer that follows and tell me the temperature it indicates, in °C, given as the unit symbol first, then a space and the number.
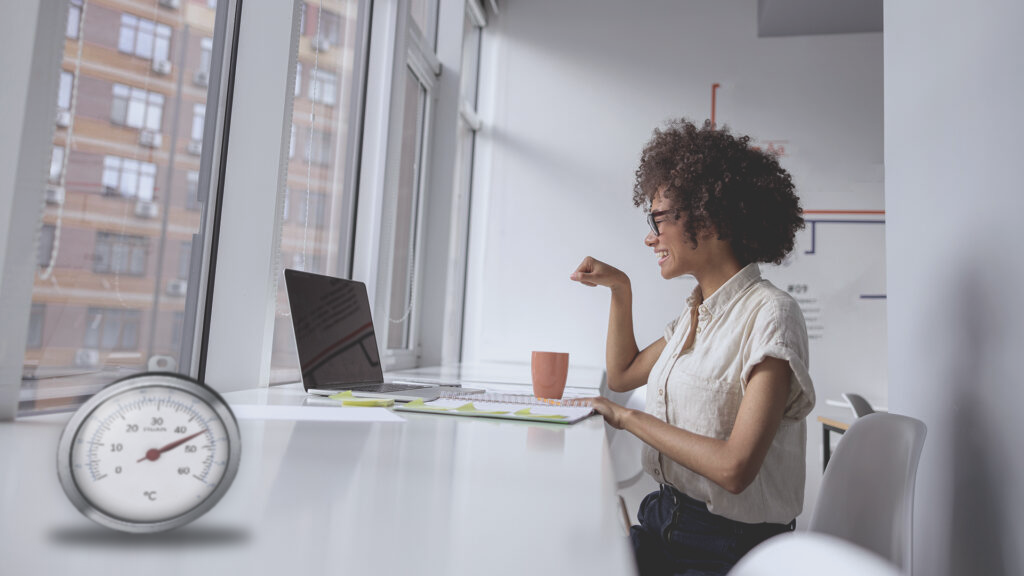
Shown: °C 45
